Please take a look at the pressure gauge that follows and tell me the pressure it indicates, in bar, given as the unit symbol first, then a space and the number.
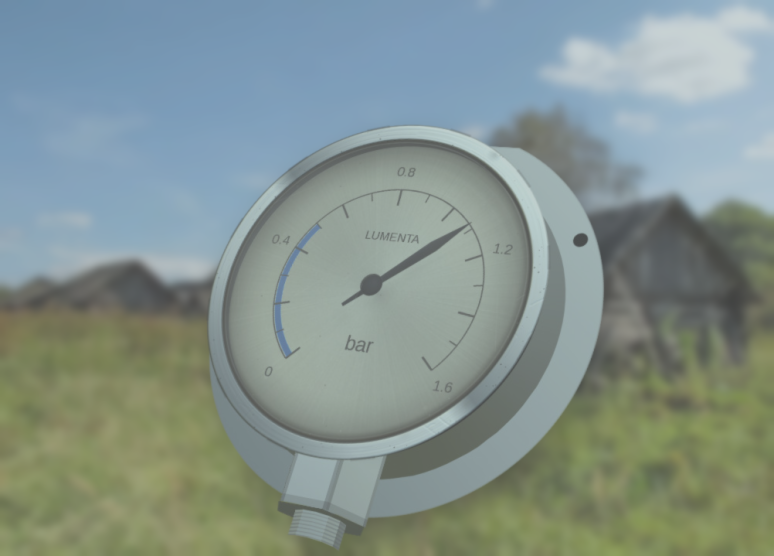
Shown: bar 1.1
